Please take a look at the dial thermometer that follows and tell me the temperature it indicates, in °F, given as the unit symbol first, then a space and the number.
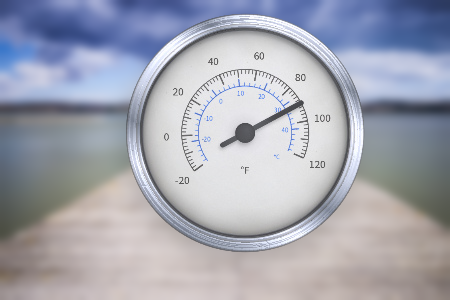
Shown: °F 90
